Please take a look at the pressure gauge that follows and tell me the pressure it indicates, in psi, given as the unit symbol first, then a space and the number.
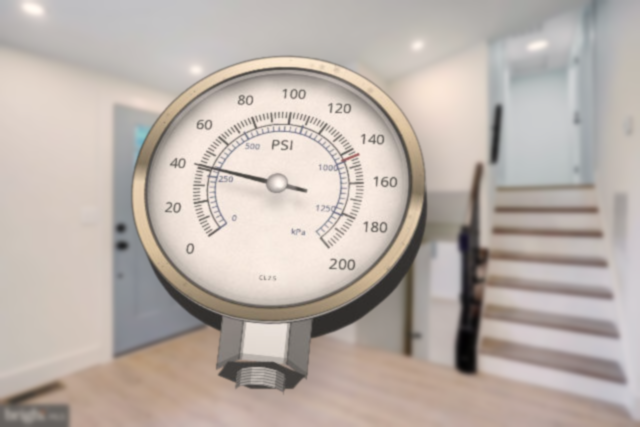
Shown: psi 40
